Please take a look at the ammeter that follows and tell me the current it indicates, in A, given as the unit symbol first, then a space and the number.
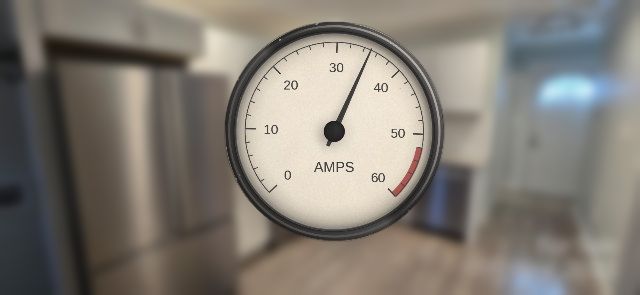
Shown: A 35
